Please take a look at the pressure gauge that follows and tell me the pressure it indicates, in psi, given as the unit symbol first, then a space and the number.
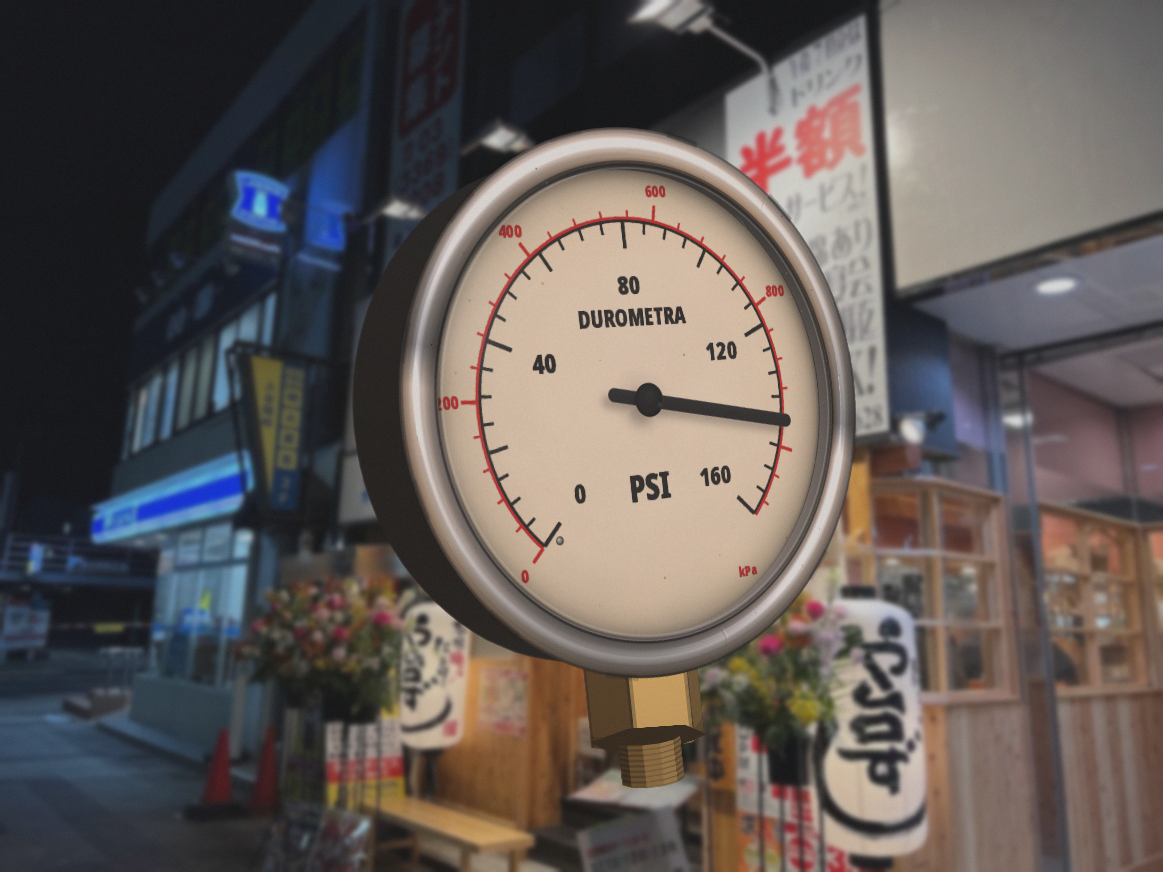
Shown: psi 140
